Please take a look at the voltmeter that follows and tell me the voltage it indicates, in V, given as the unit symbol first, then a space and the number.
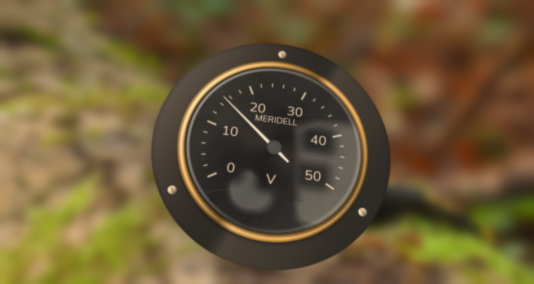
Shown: V 15
